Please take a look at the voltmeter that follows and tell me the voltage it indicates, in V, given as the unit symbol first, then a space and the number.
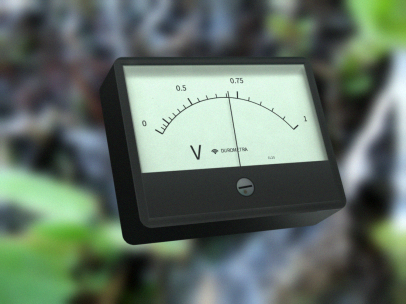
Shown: V 0.7
